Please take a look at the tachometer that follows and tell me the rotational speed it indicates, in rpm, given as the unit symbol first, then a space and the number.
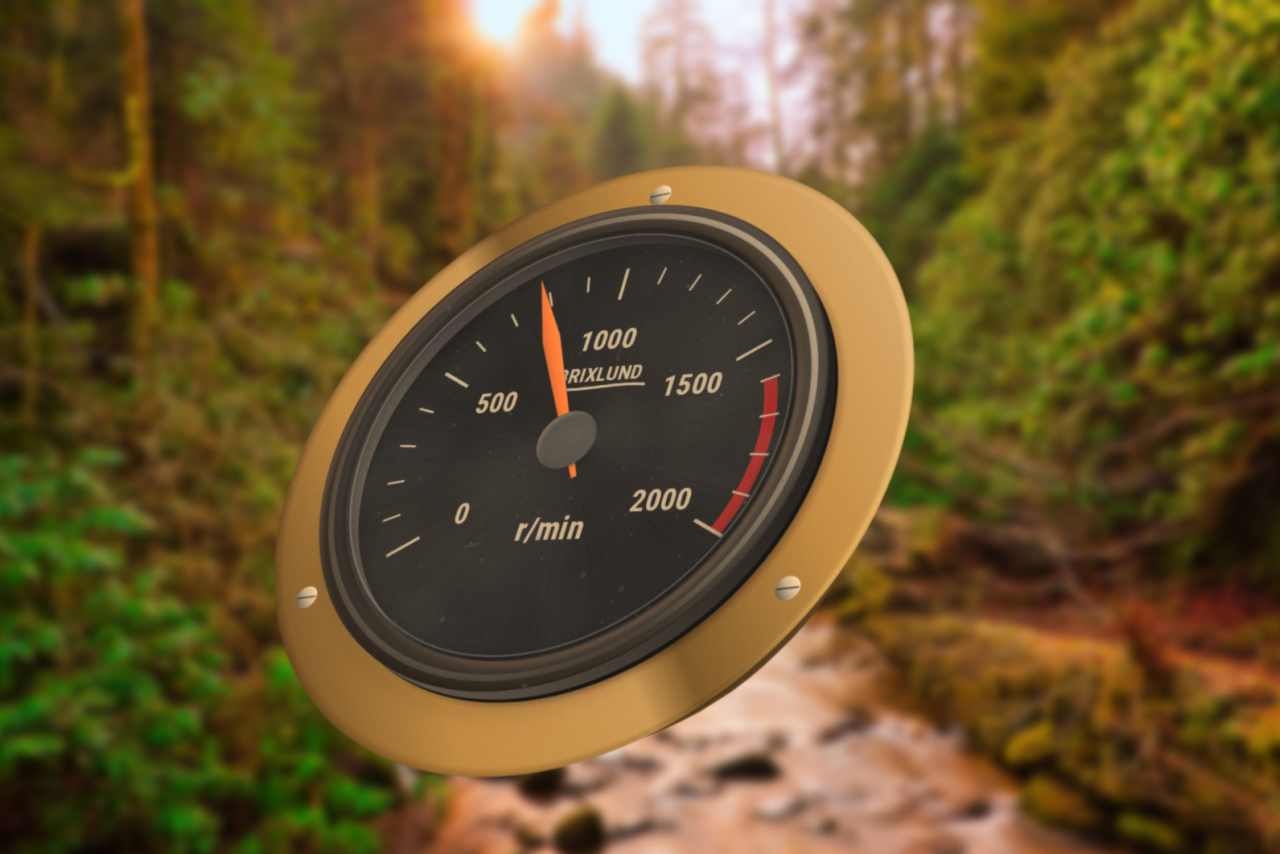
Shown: rpm 800
